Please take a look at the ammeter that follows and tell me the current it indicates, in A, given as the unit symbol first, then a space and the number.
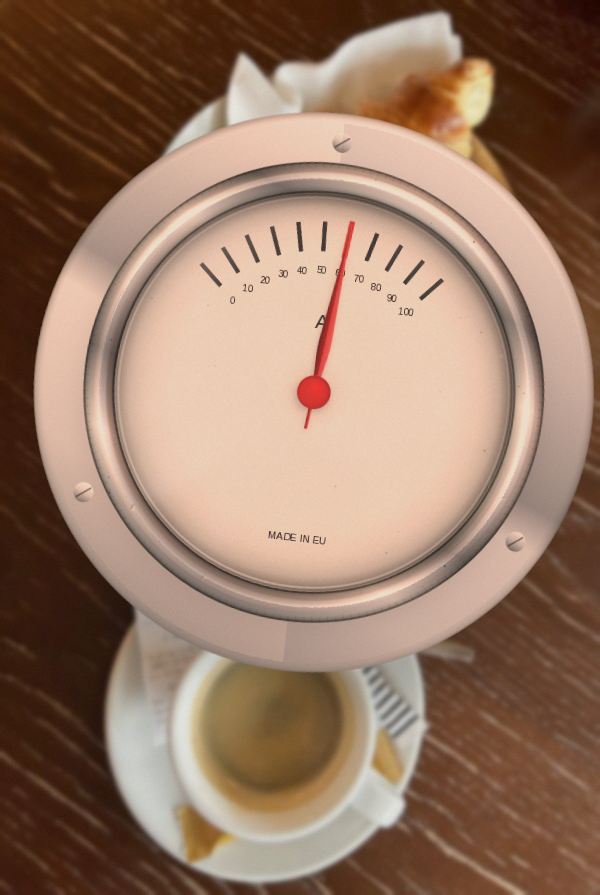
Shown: A 60
